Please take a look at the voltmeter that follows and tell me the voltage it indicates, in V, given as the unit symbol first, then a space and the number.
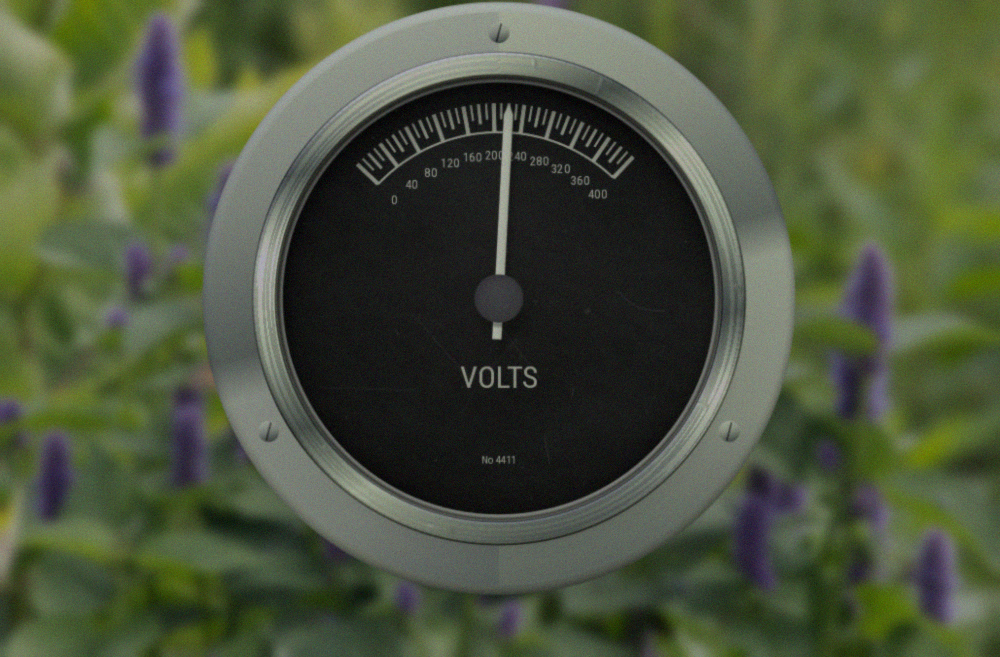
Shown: V 220
